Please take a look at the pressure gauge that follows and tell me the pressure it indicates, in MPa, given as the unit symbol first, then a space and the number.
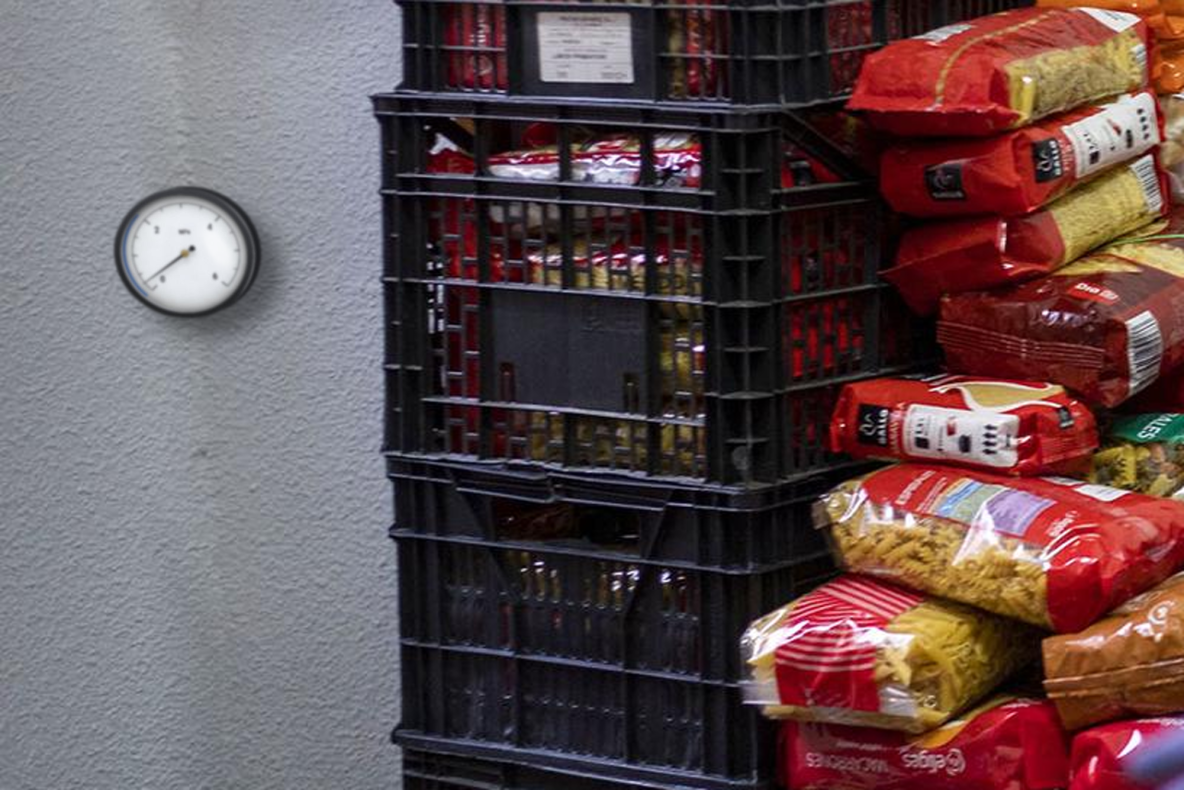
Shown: MPa 0.25
